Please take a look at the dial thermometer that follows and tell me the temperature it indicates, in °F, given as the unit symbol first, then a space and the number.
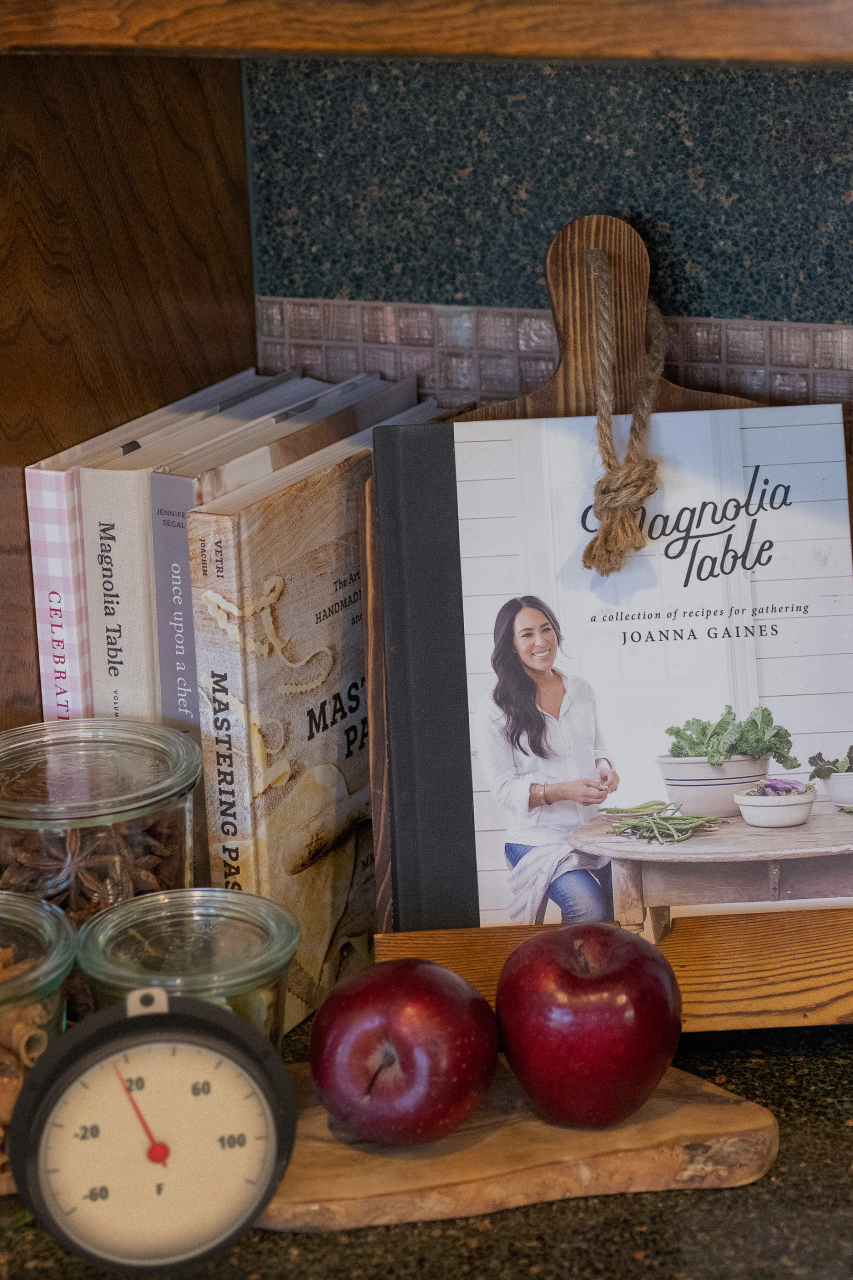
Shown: °F 15
